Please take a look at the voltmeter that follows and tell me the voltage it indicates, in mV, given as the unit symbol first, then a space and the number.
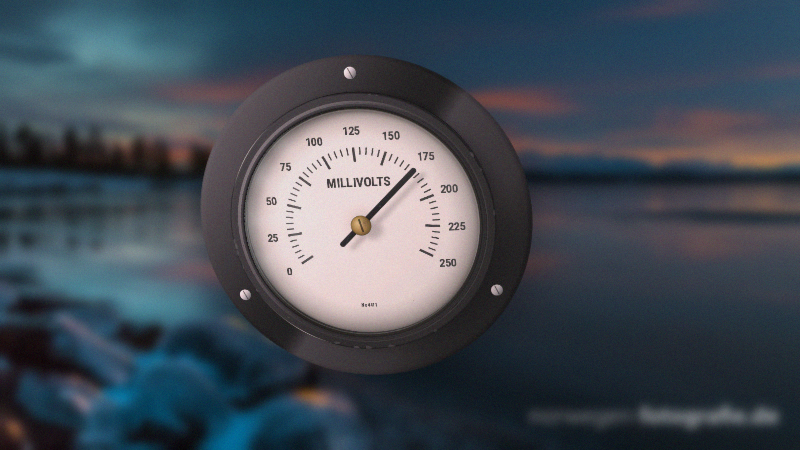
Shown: mV 175
